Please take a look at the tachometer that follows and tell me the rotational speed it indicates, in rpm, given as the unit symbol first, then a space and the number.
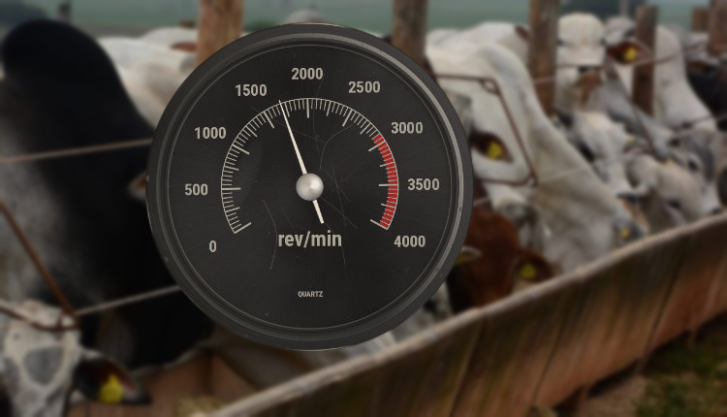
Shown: rpm 1700
